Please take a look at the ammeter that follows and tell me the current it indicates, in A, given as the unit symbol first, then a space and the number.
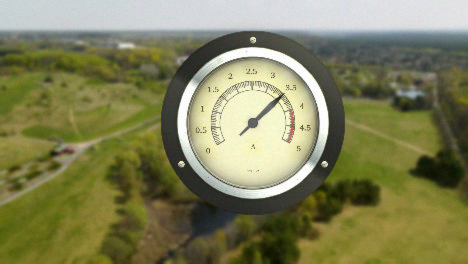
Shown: A 3.5
